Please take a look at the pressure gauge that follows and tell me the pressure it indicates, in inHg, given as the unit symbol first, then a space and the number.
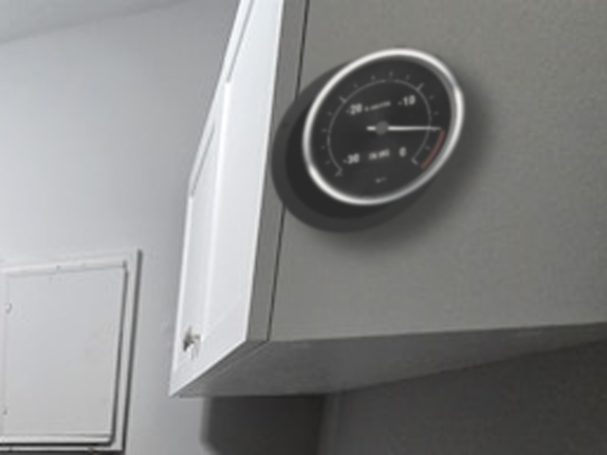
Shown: inHg -4
